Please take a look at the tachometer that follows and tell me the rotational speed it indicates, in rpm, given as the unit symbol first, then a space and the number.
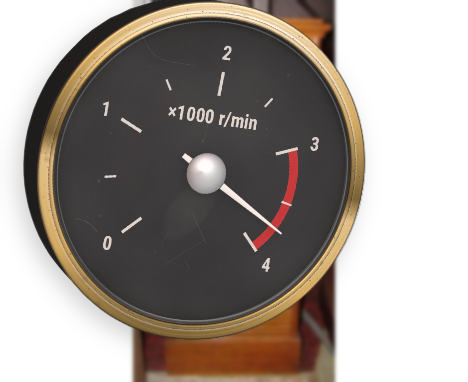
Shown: rpm 3750
